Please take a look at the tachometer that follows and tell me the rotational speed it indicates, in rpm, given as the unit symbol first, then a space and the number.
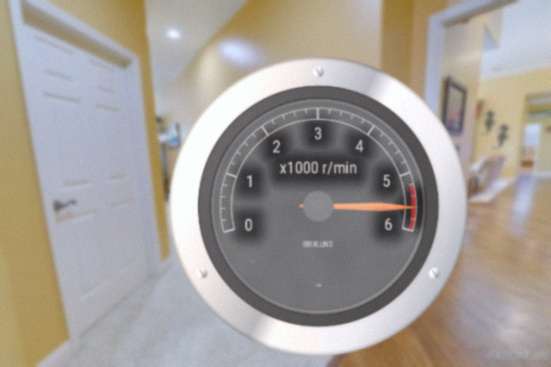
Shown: rpm 5600
